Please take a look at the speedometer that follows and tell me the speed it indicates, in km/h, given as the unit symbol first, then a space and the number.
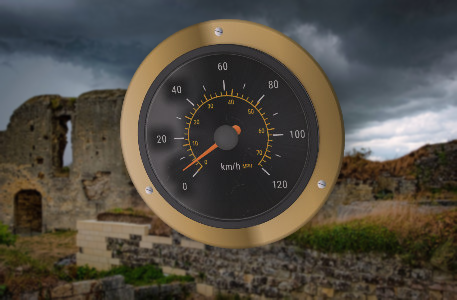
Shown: km/h 5
